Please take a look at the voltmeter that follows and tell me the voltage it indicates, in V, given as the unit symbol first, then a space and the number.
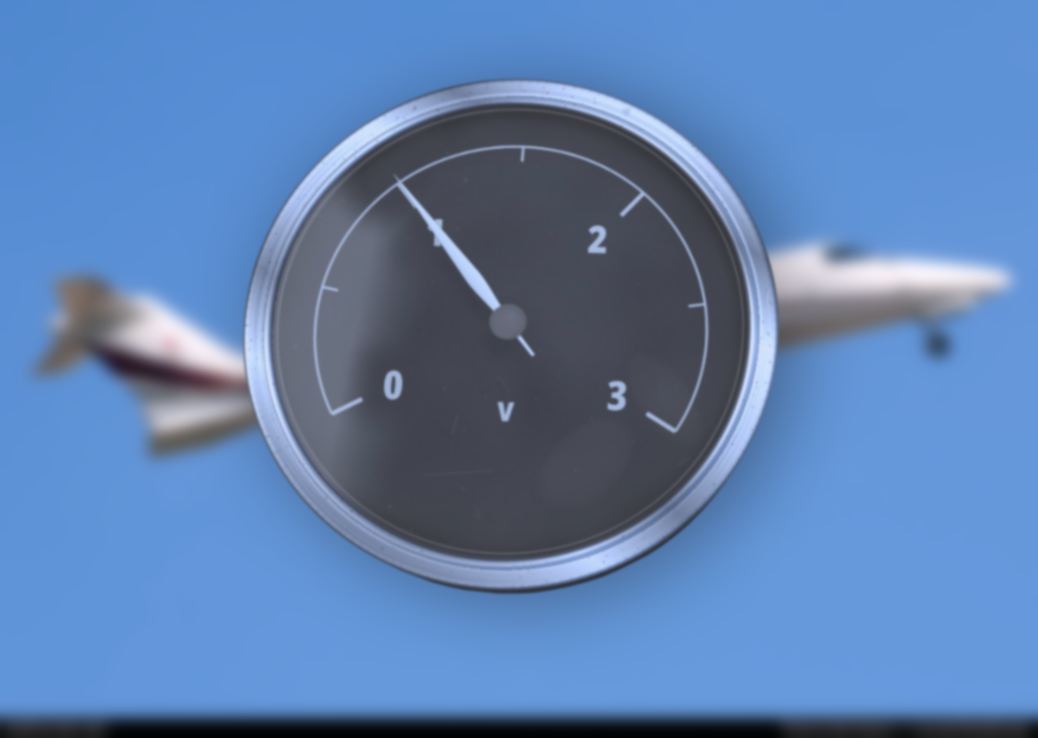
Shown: V 1
